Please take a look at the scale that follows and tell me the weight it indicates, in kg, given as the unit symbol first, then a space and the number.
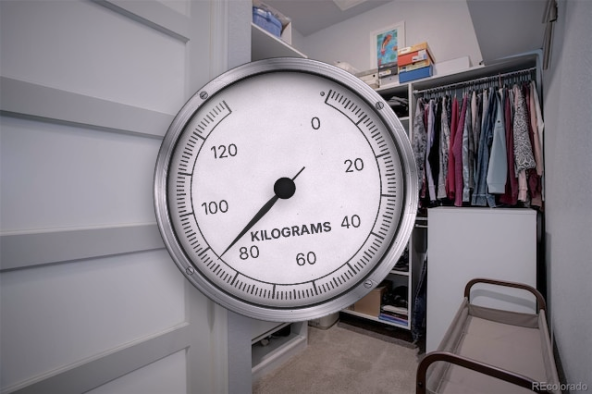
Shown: kg 86
